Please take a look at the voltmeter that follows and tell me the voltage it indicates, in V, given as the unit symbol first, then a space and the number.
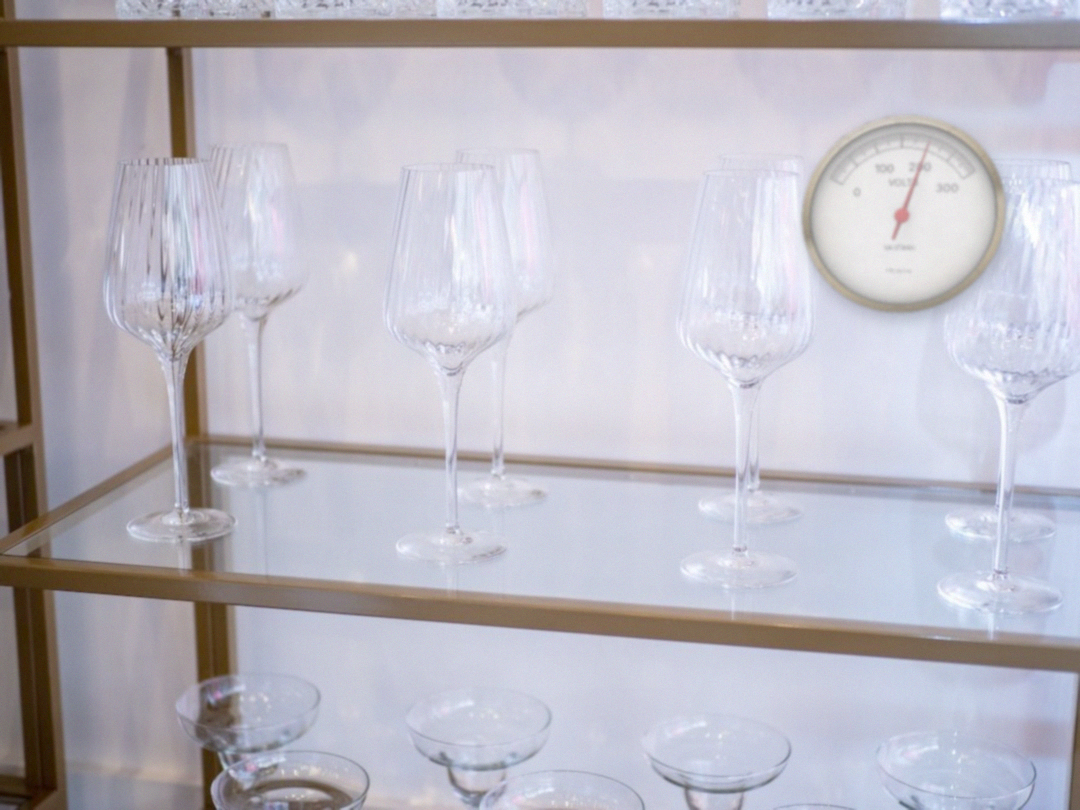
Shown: V 200
